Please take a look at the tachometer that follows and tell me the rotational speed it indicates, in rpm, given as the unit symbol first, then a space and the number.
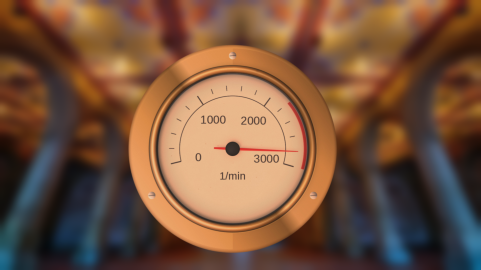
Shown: rpm 2800
